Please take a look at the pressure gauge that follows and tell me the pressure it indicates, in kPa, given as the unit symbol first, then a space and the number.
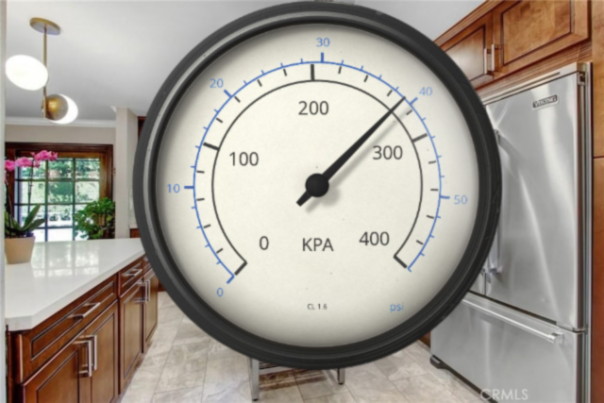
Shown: kPa 270
